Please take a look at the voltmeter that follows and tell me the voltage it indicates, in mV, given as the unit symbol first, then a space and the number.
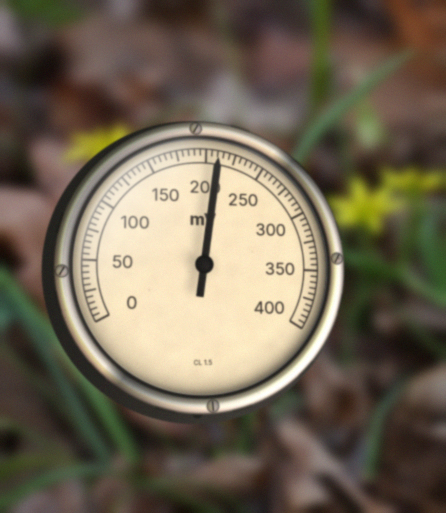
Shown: mV 210
